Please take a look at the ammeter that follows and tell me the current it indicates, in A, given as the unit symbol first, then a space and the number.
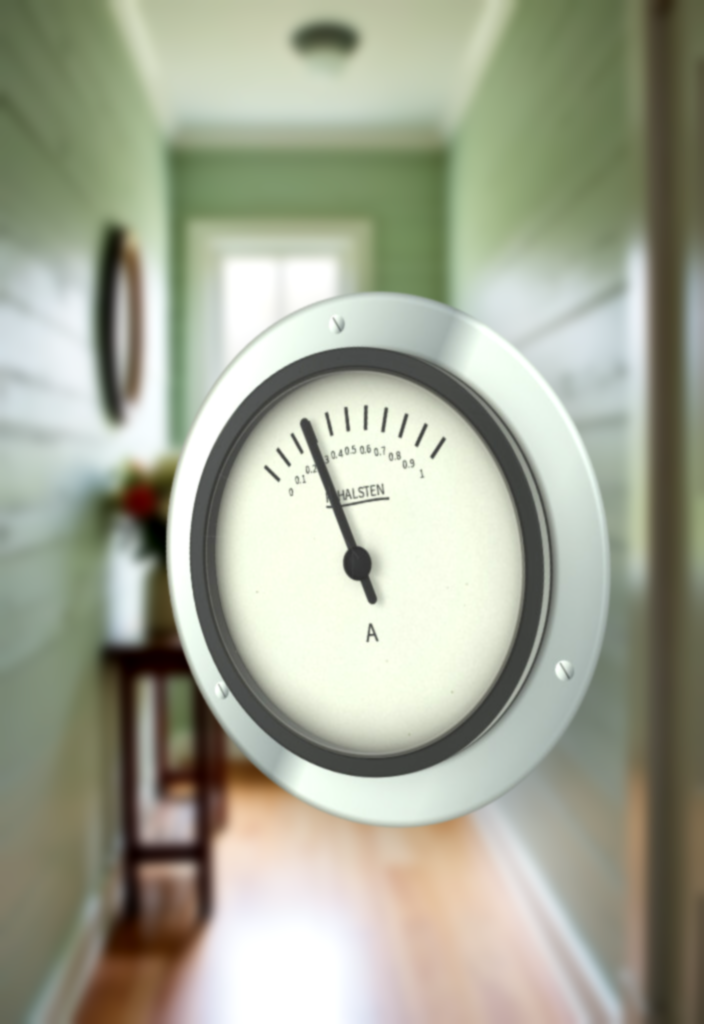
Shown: A 0.3
